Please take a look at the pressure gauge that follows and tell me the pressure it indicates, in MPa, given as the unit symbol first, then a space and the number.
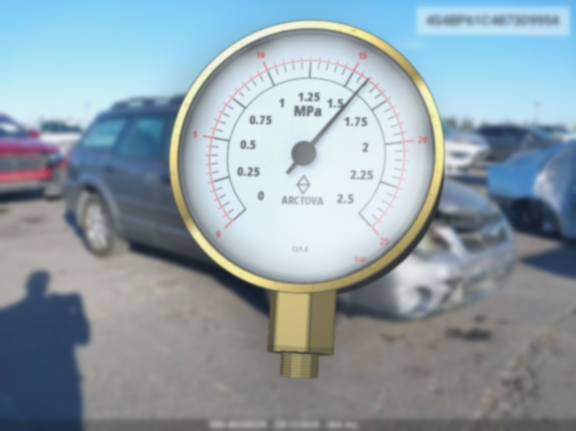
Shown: MPa 1.6
